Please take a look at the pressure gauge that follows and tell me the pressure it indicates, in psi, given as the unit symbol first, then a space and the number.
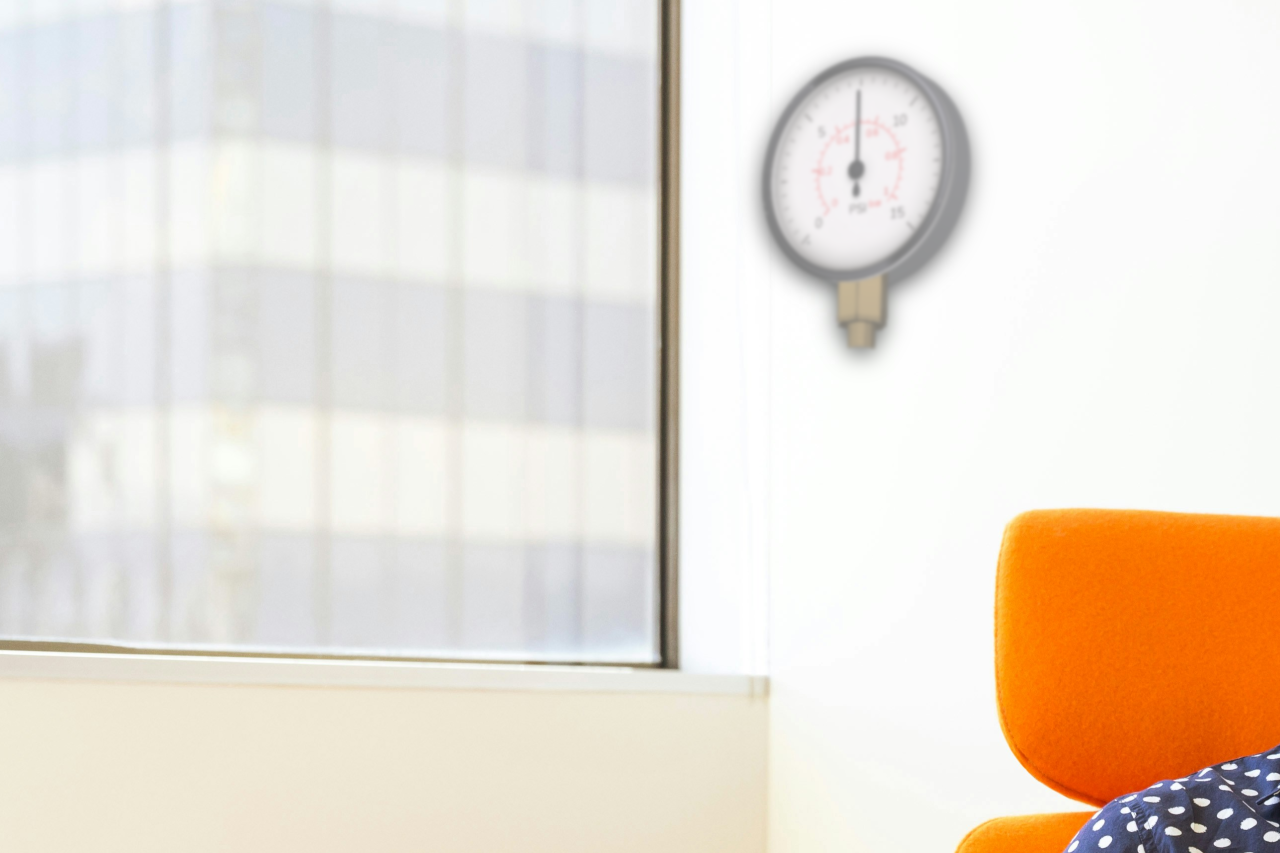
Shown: psi 7.5
